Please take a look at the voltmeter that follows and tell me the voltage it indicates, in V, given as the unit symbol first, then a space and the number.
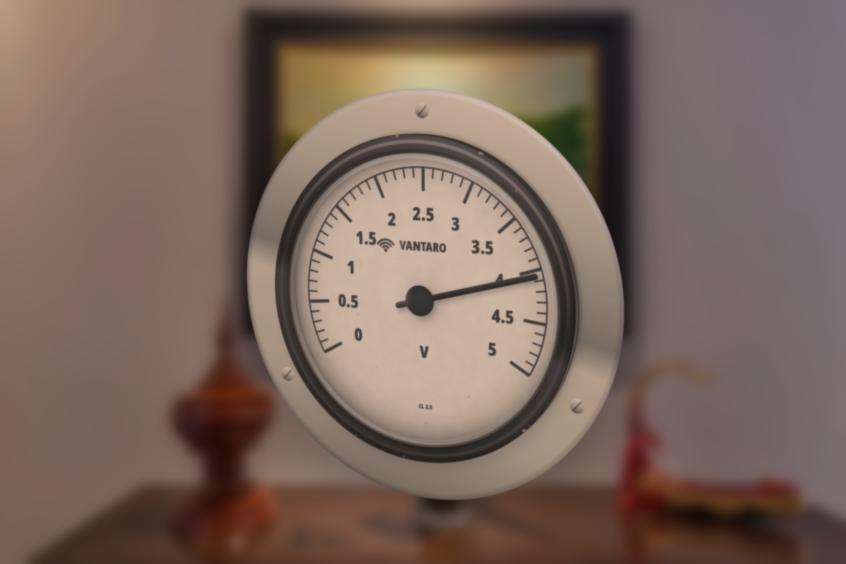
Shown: V 4.05
